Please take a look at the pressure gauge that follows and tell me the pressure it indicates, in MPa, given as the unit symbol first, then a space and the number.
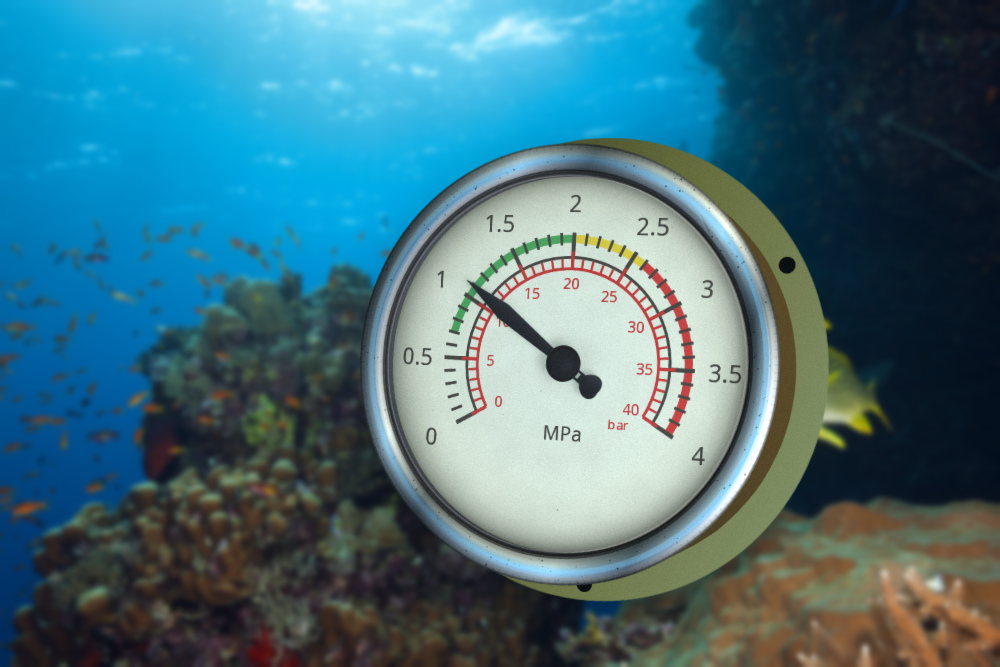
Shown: MPa 1.1
